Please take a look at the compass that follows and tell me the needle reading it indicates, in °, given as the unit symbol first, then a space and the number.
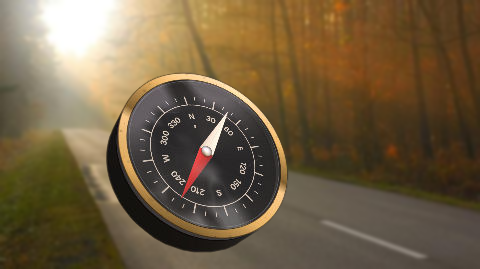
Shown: ° 225
